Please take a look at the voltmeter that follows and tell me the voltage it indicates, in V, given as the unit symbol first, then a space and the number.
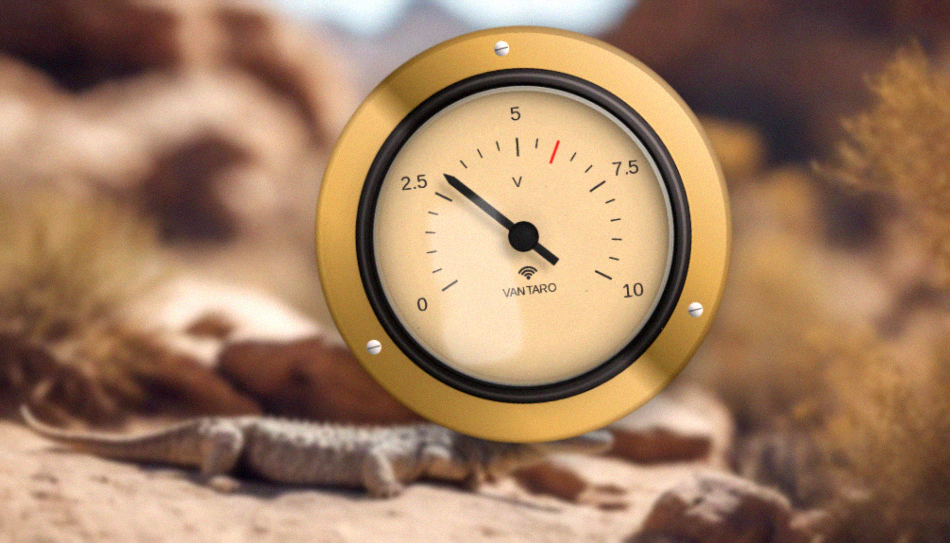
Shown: V 3
